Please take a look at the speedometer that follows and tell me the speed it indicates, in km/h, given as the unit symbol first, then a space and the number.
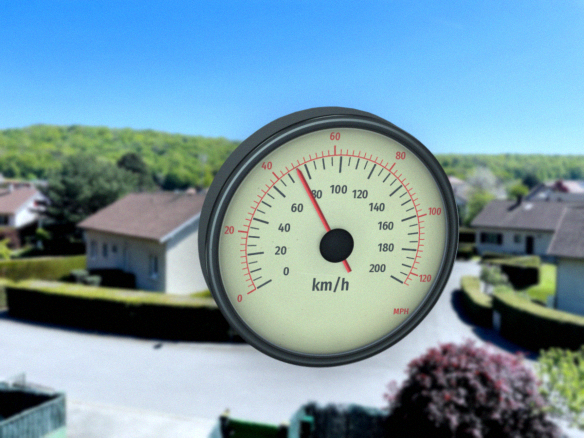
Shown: km/h 75
